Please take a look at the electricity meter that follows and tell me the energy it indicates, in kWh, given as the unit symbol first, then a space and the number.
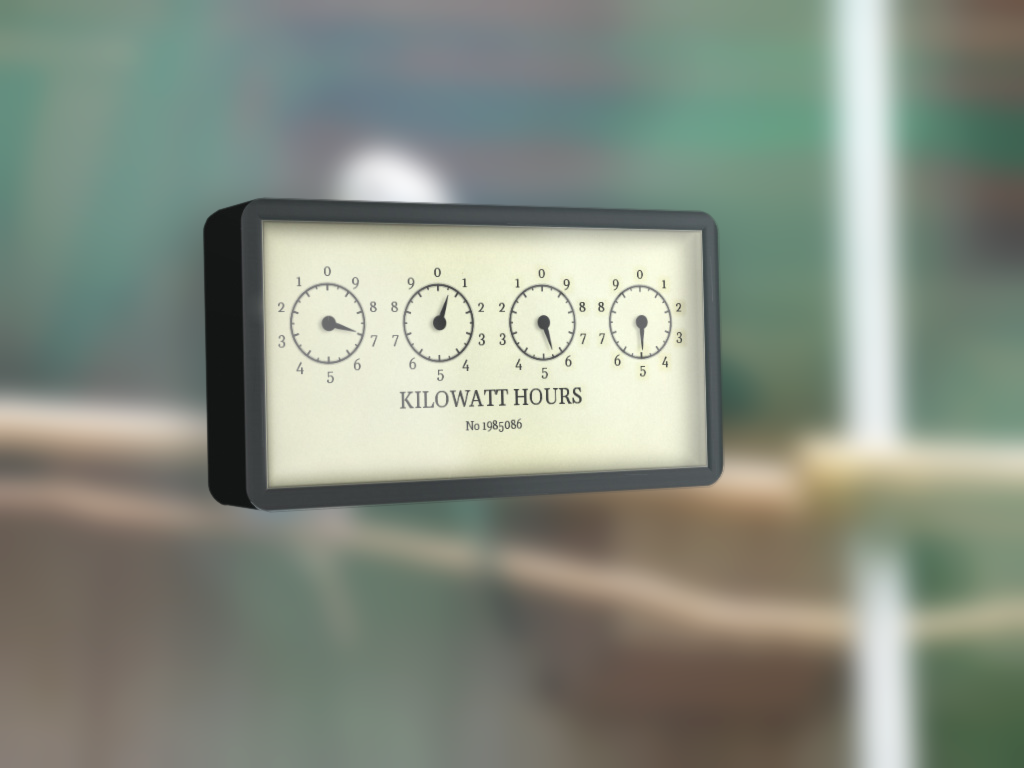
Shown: kWh 7055
